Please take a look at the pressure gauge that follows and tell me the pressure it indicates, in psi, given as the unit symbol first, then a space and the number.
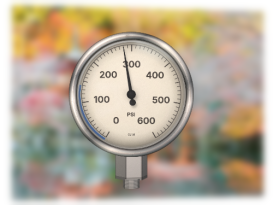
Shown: psi 280
